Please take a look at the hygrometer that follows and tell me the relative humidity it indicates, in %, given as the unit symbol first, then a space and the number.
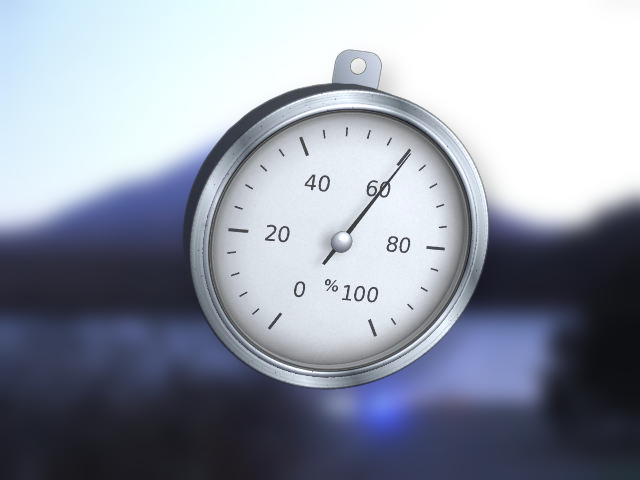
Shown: % 60
